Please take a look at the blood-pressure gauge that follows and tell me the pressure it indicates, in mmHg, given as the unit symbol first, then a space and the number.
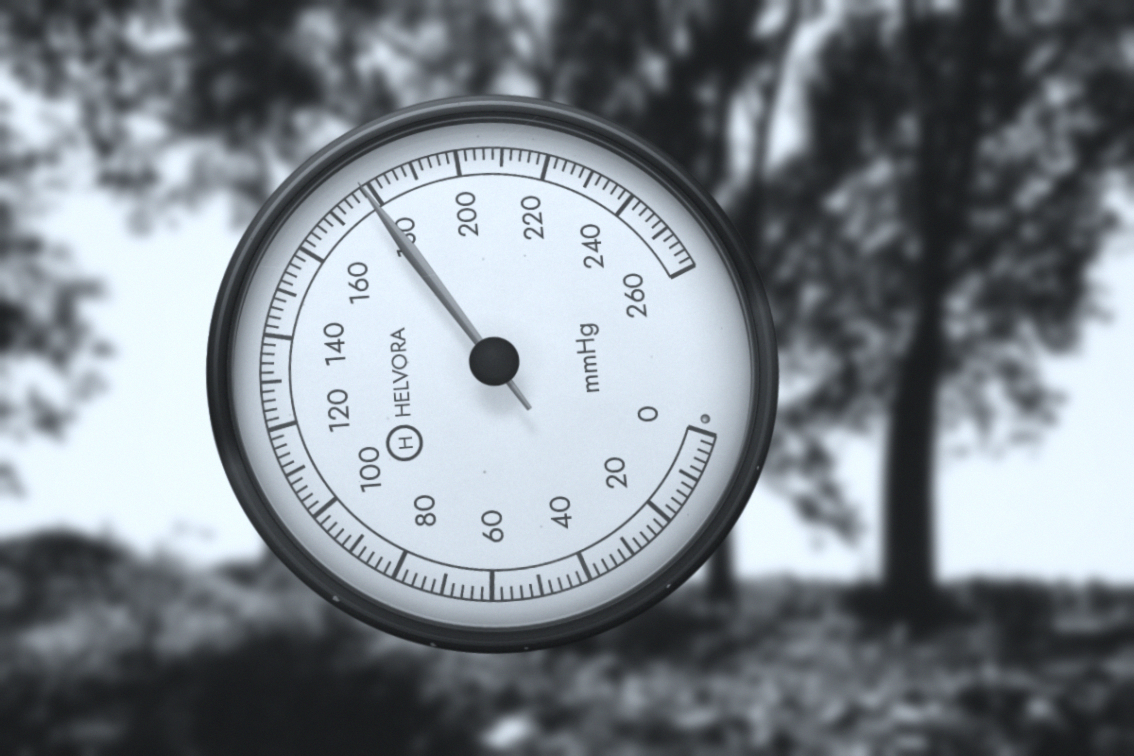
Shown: mmHg 178
